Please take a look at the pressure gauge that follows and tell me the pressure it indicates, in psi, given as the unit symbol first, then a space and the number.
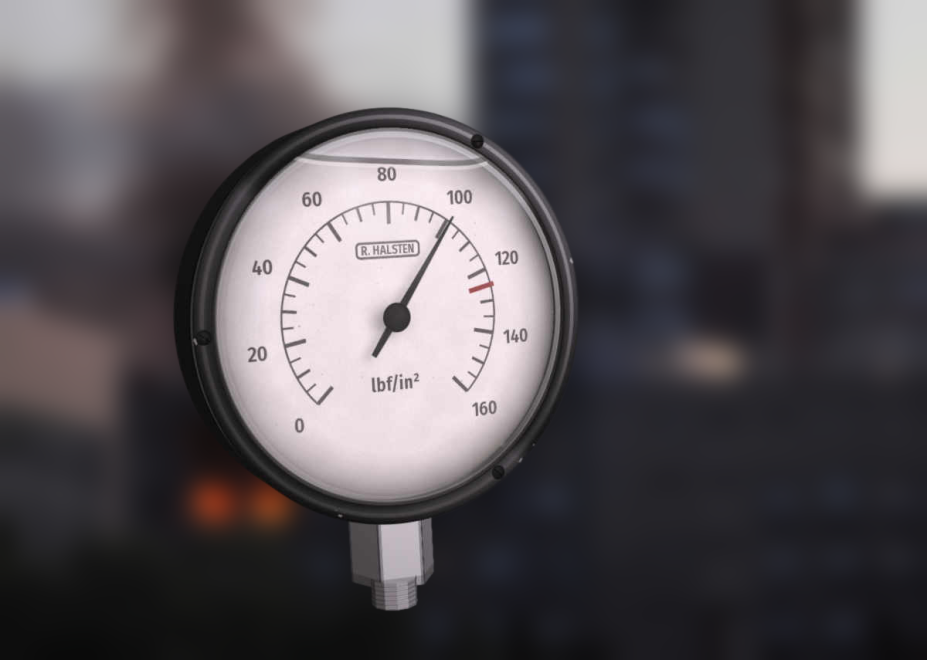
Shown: psi 100
